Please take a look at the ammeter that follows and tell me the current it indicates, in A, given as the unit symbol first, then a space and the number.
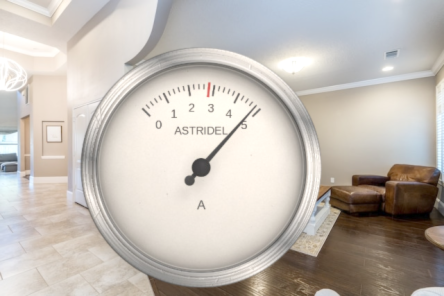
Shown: A 4.8
